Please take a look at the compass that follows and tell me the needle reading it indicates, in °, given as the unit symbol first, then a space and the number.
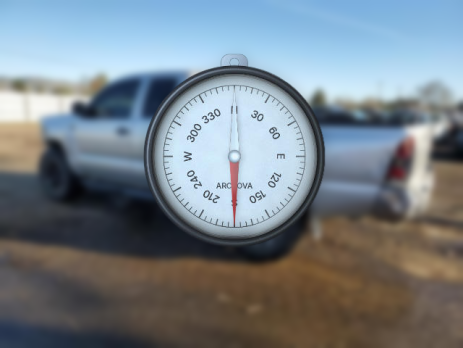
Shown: ° 180
